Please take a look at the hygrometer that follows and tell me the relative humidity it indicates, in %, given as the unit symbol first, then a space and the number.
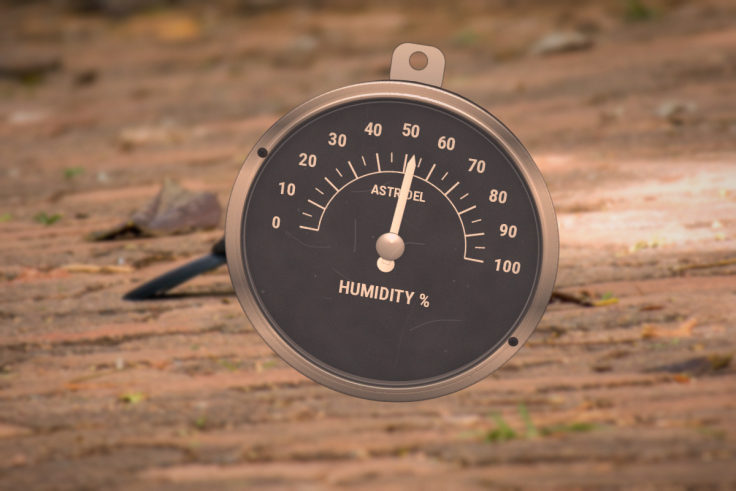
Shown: % 52.5
